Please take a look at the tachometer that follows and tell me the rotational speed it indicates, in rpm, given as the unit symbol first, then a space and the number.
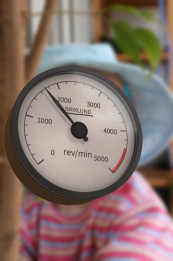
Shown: rpm 1700
